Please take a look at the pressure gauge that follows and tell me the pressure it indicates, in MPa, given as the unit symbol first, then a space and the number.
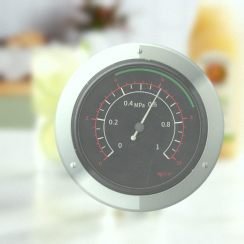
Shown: MPa 0.6
